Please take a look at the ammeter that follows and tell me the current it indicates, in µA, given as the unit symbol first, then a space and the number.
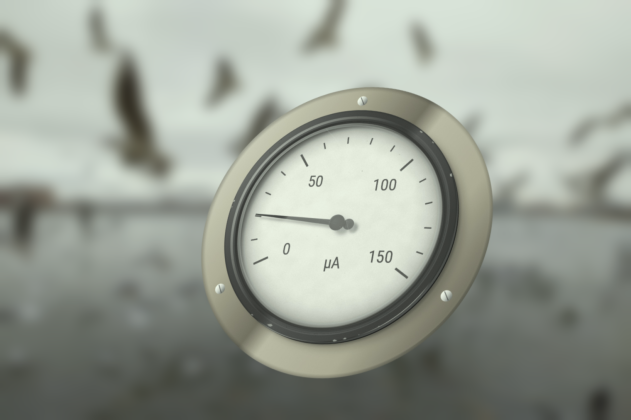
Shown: µA 20
